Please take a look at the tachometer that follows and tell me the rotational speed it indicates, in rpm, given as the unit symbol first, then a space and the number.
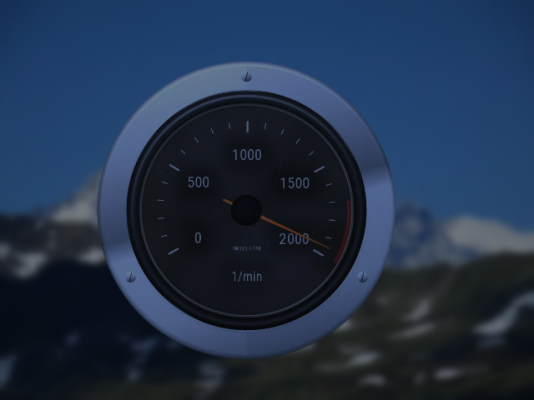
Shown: rpm 1950
